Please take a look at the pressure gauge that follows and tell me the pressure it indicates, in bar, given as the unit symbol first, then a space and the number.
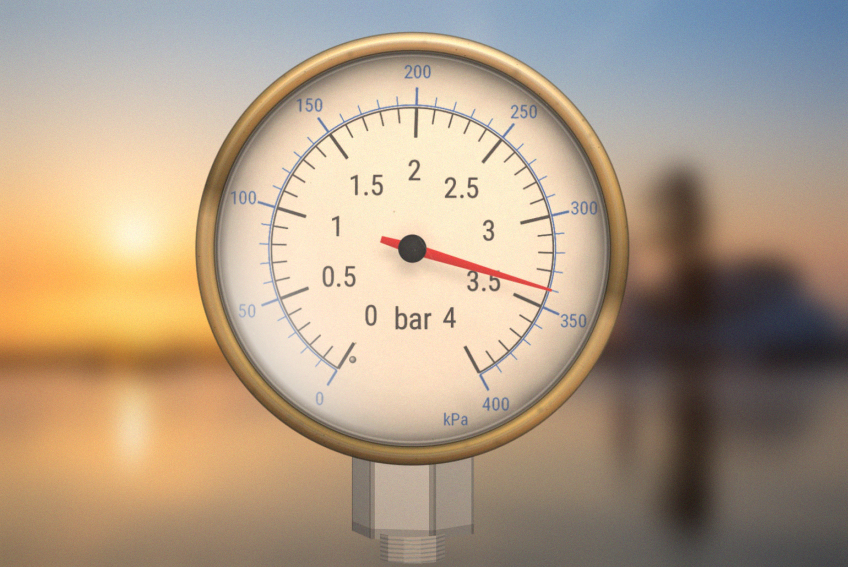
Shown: bar 3.4
